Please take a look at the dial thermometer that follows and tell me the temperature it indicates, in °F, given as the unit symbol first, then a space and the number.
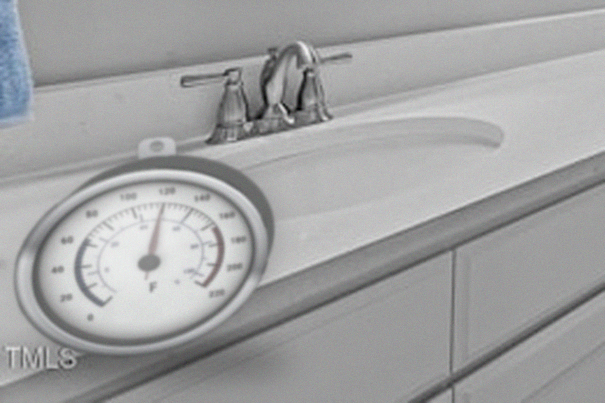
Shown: °F 120
